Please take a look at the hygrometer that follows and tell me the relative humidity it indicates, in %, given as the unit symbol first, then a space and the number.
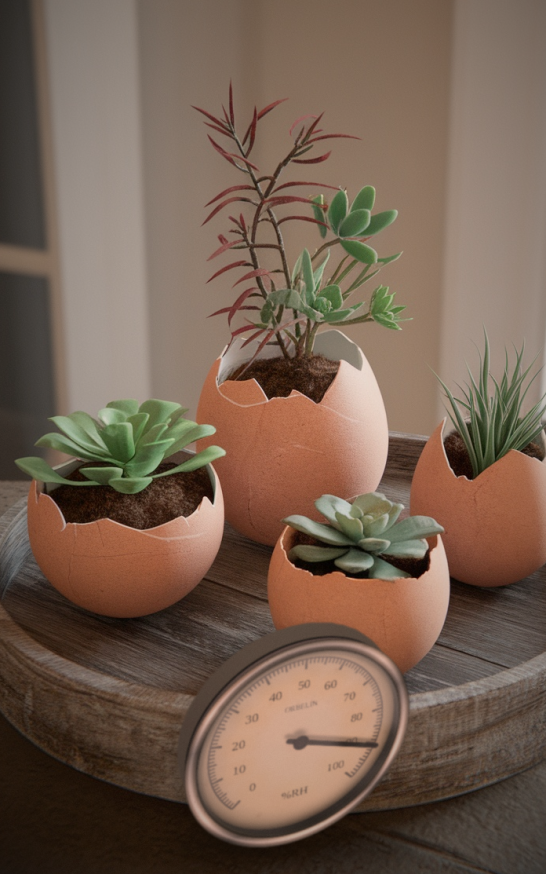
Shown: % 90
